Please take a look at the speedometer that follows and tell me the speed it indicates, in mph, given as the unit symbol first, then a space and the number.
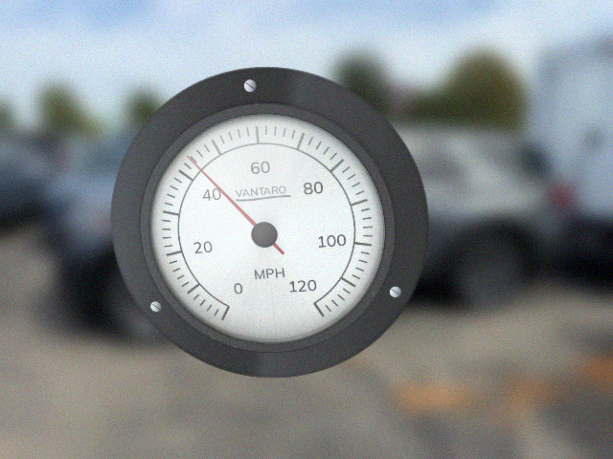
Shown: mph 44
